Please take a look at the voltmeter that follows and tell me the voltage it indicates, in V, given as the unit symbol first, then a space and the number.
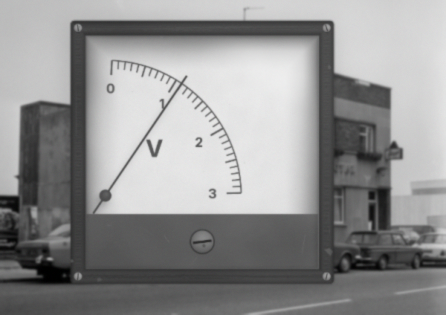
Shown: V 1.1
